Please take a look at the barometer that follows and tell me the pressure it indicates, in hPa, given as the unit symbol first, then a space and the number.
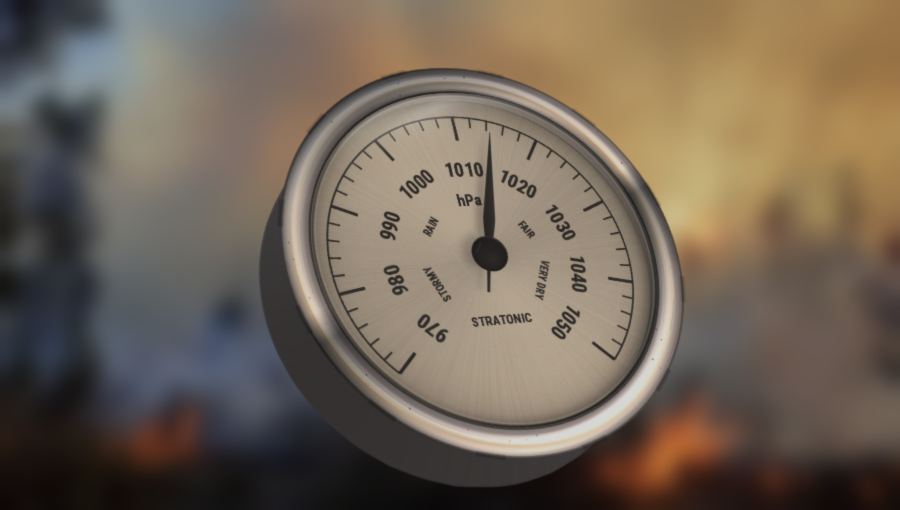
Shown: hPa 1014
